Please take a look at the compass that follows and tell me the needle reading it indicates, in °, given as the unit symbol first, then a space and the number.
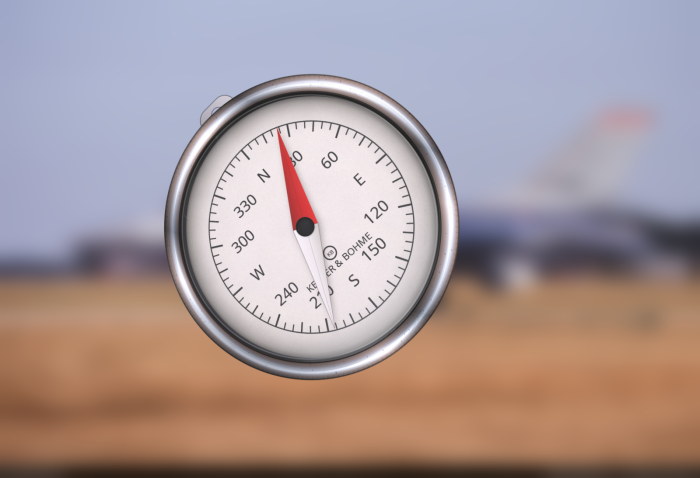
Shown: ° 25
